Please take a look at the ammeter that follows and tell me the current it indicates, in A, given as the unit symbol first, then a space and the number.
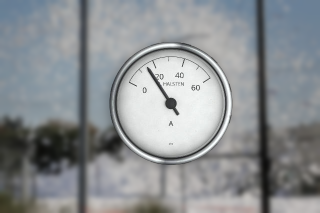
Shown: A 15
